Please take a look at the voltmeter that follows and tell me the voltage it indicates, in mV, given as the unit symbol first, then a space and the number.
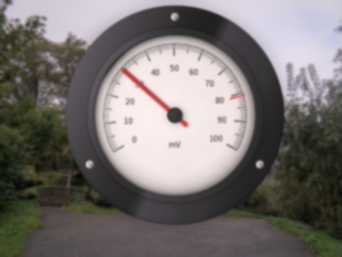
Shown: mV 30
